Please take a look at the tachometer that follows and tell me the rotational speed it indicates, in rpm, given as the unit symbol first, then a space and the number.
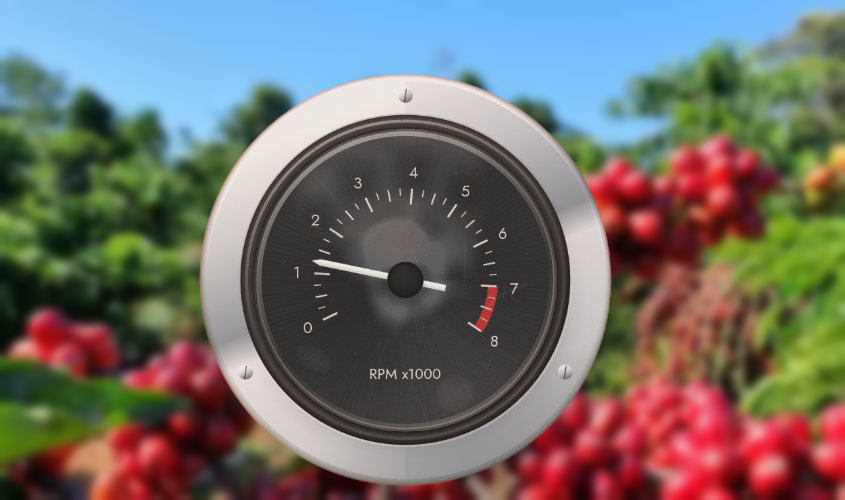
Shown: rpm 1250
